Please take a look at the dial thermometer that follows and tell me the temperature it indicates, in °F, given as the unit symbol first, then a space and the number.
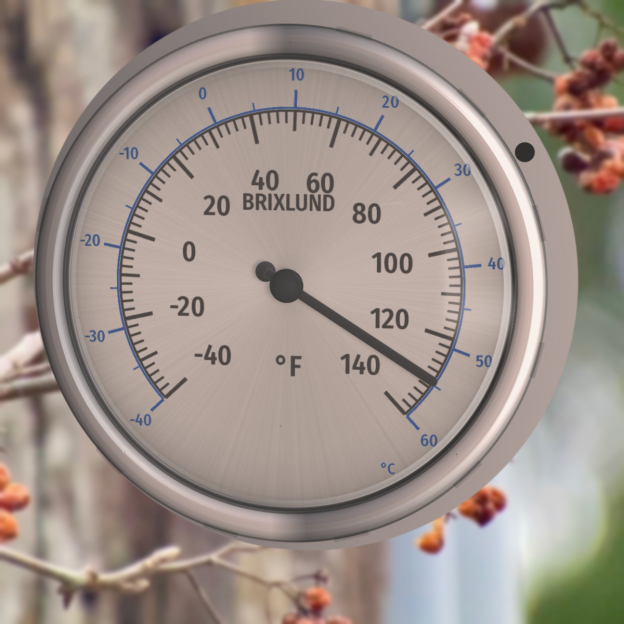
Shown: °F 130
